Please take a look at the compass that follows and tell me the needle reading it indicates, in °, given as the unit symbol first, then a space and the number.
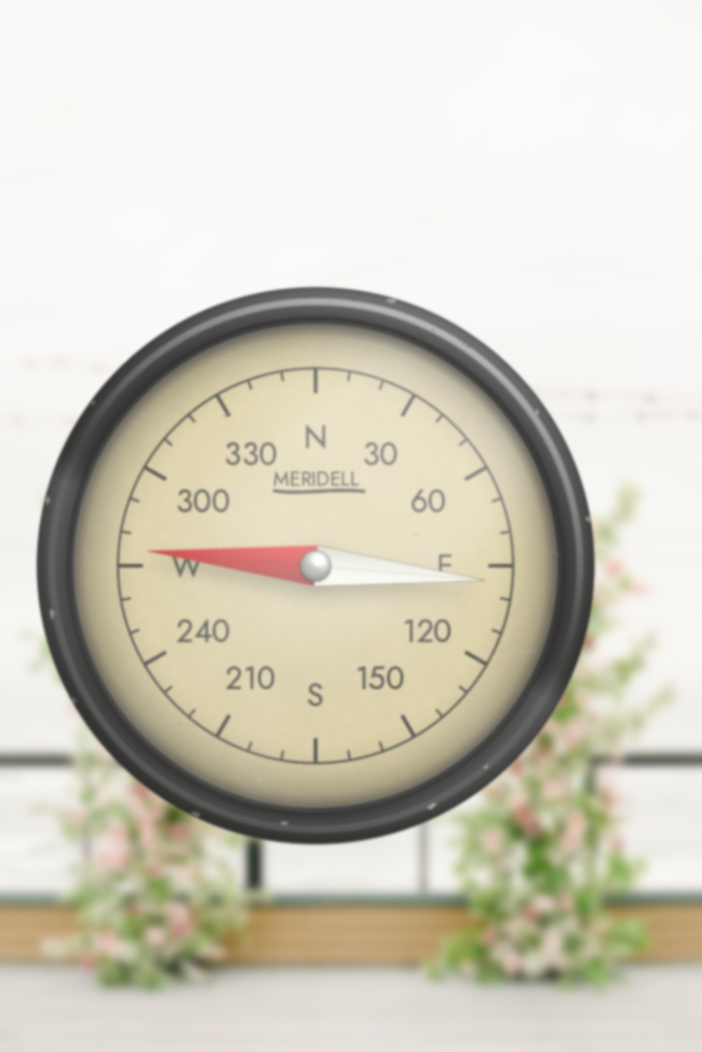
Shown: ° 275
